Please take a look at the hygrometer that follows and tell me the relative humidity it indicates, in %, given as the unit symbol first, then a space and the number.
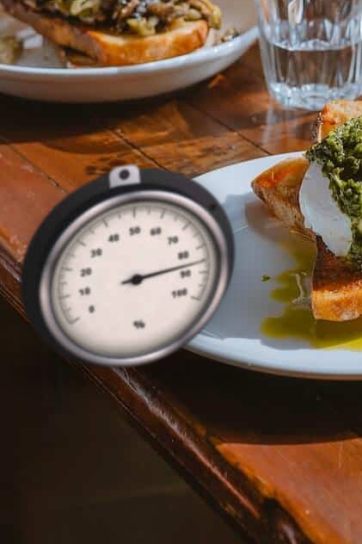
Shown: % 85
